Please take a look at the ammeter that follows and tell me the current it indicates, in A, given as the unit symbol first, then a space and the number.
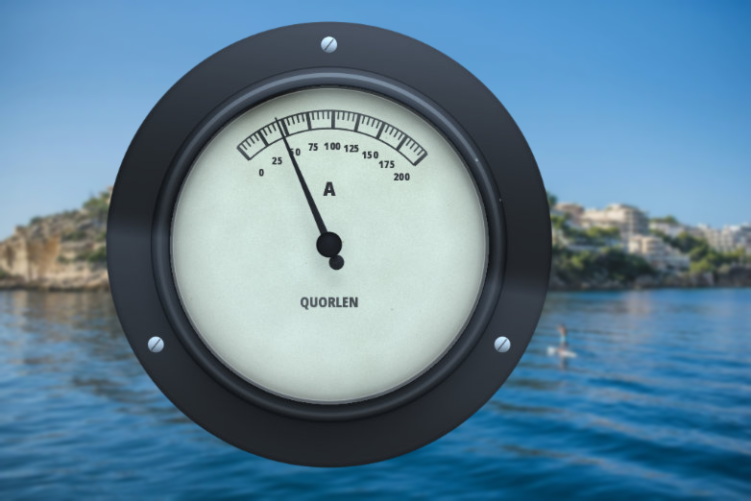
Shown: A 45
